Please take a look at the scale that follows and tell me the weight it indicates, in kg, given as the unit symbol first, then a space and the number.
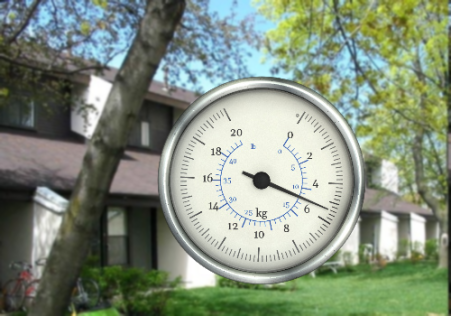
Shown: kg 5.4
